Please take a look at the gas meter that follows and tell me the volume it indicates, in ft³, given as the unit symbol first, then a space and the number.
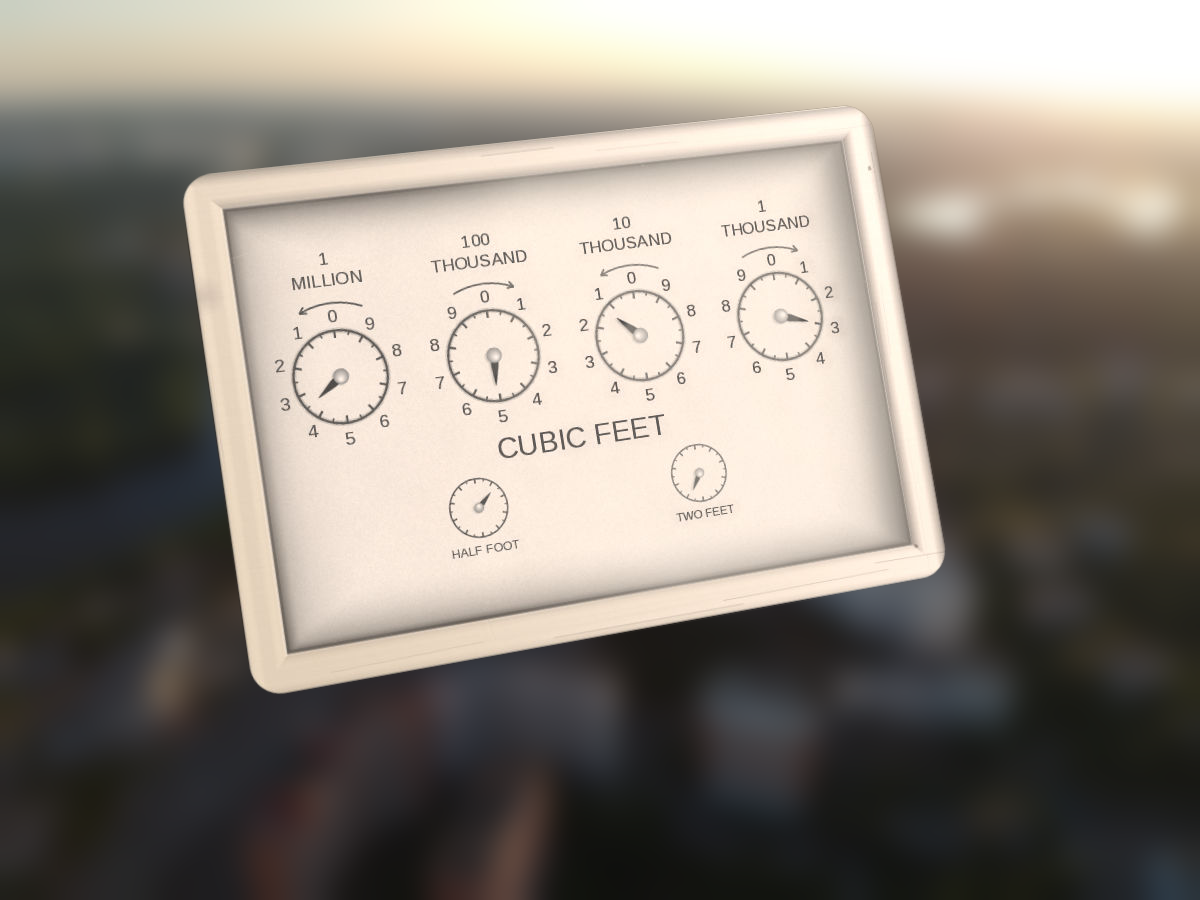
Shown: ft³ 351300
